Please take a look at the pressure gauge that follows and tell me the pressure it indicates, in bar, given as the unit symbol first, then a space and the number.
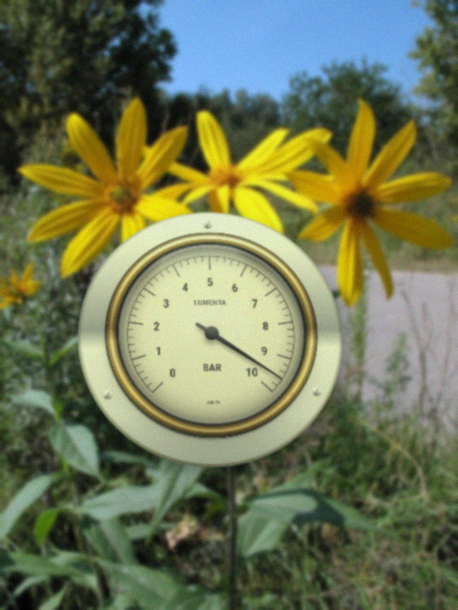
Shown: bar 9.6
